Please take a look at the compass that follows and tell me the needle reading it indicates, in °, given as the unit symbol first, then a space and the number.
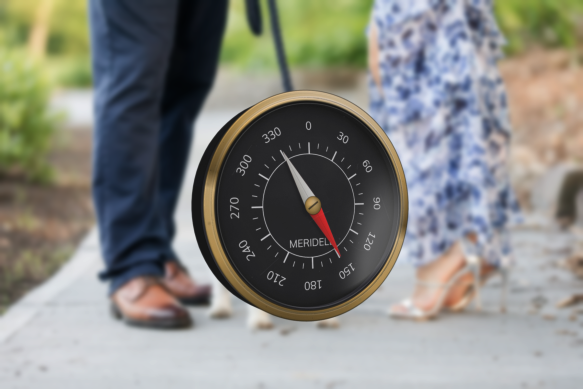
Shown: ° 150
